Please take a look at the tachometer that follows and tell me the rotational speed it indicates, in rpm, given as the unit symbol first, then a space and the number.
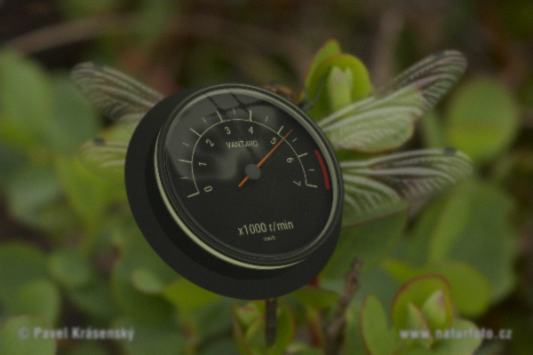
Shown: rpm 5250
